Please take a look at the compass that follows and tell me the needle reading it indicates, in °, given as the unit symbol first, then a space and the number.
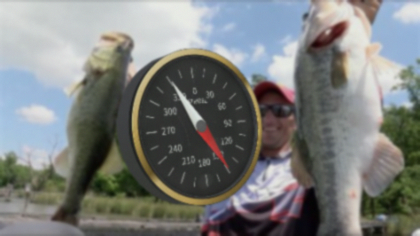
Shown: ° 150
